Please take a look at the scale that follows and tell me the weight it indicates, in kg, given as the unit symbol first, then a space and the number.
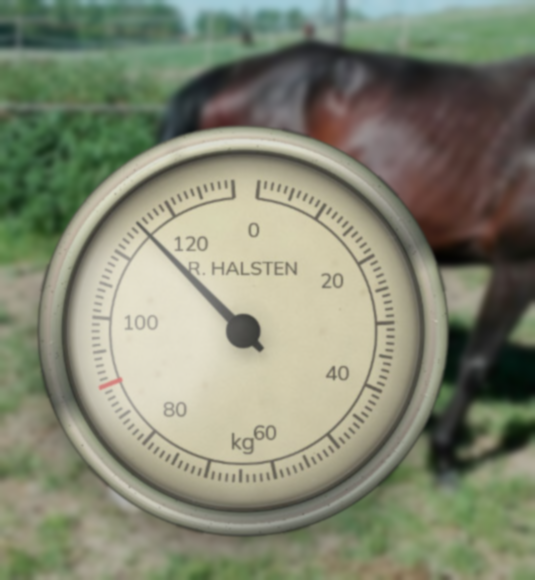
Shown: kg 115
